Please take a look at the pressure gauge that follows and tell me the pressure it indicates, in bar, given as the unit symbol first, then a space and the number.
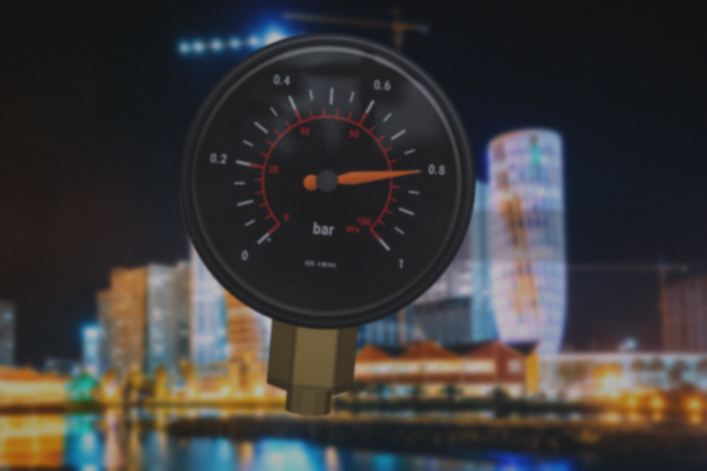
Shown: bar 0.8
